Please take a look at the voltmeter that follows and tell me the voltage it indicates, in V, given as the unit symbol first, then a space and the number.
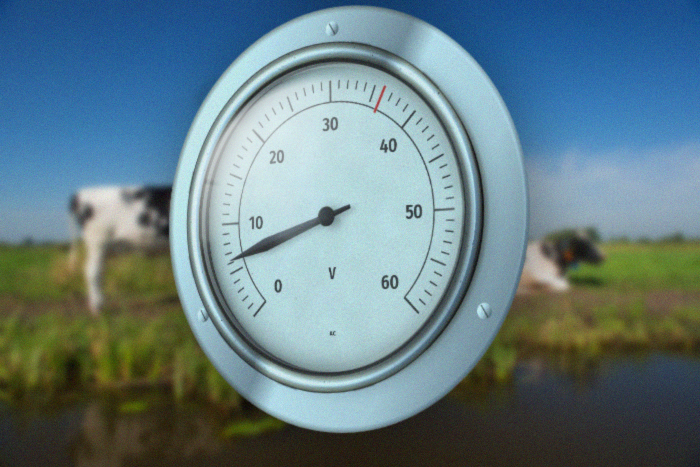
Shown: V 6
